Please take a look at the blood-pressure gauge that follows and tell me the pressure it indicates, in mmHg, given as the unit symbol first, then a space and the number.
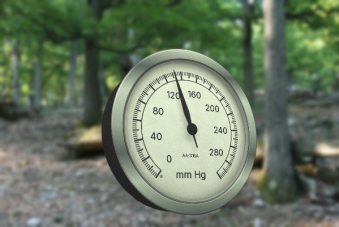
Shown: mmHg 130
